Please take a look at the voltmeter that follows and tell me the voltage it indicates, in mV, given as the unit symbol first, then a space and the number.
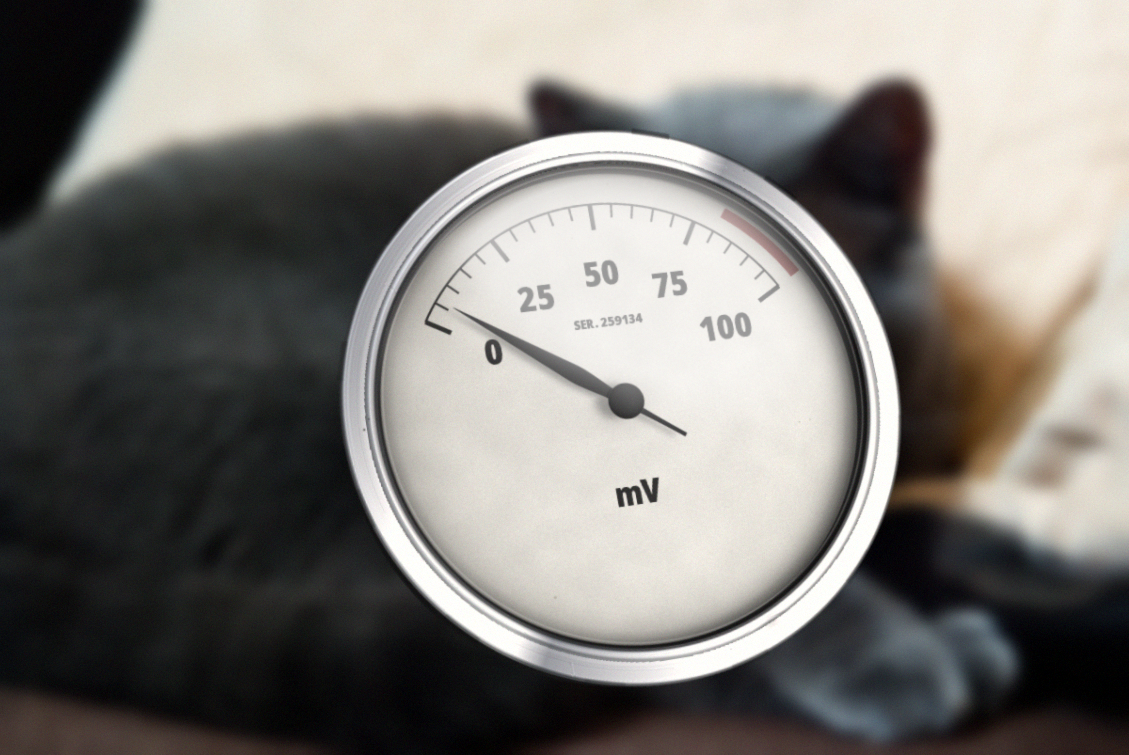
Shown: mV 5
